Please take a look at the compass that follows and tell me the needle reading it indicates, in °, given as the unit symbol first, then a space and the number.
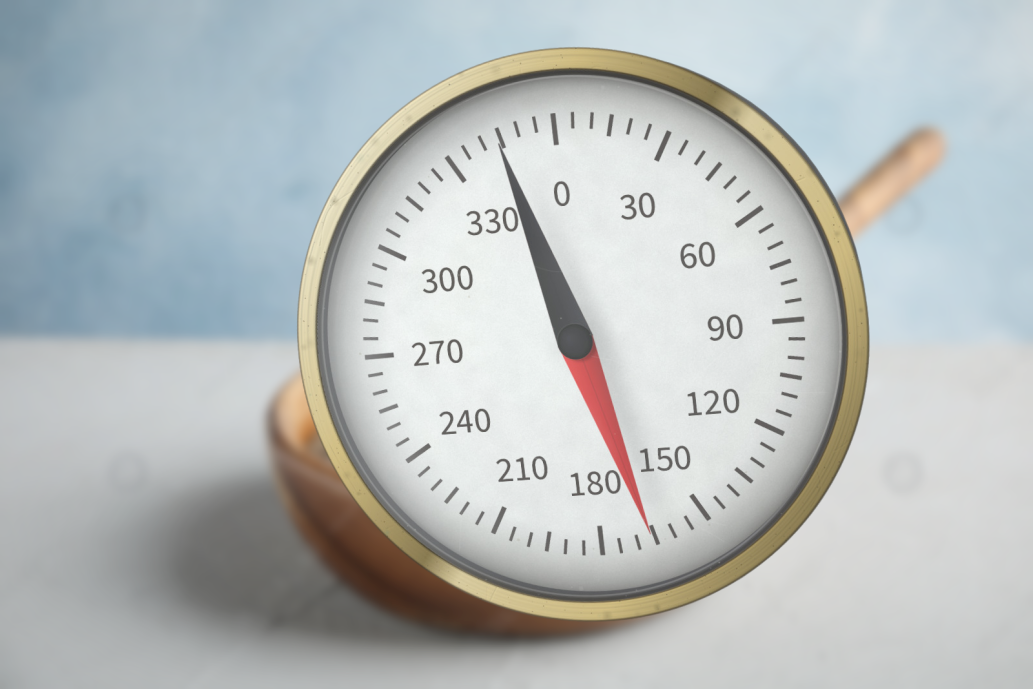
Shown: ° 165
